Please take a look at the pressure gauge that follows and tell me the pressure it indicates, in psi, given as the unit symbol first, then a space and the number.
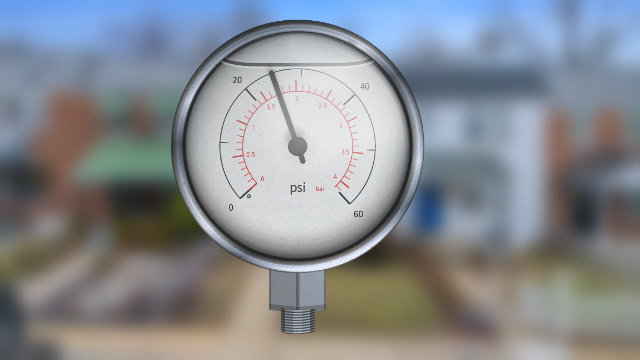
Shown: psi 25
